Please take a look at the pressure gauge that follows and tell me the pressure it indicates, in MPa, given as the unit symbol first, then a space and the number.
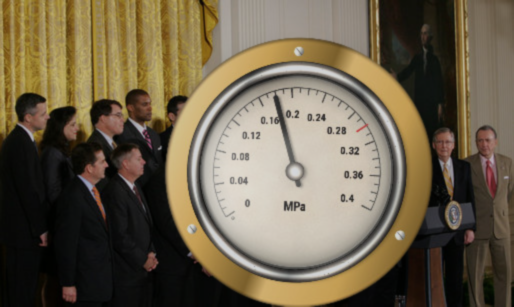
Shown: MPa 0.18
